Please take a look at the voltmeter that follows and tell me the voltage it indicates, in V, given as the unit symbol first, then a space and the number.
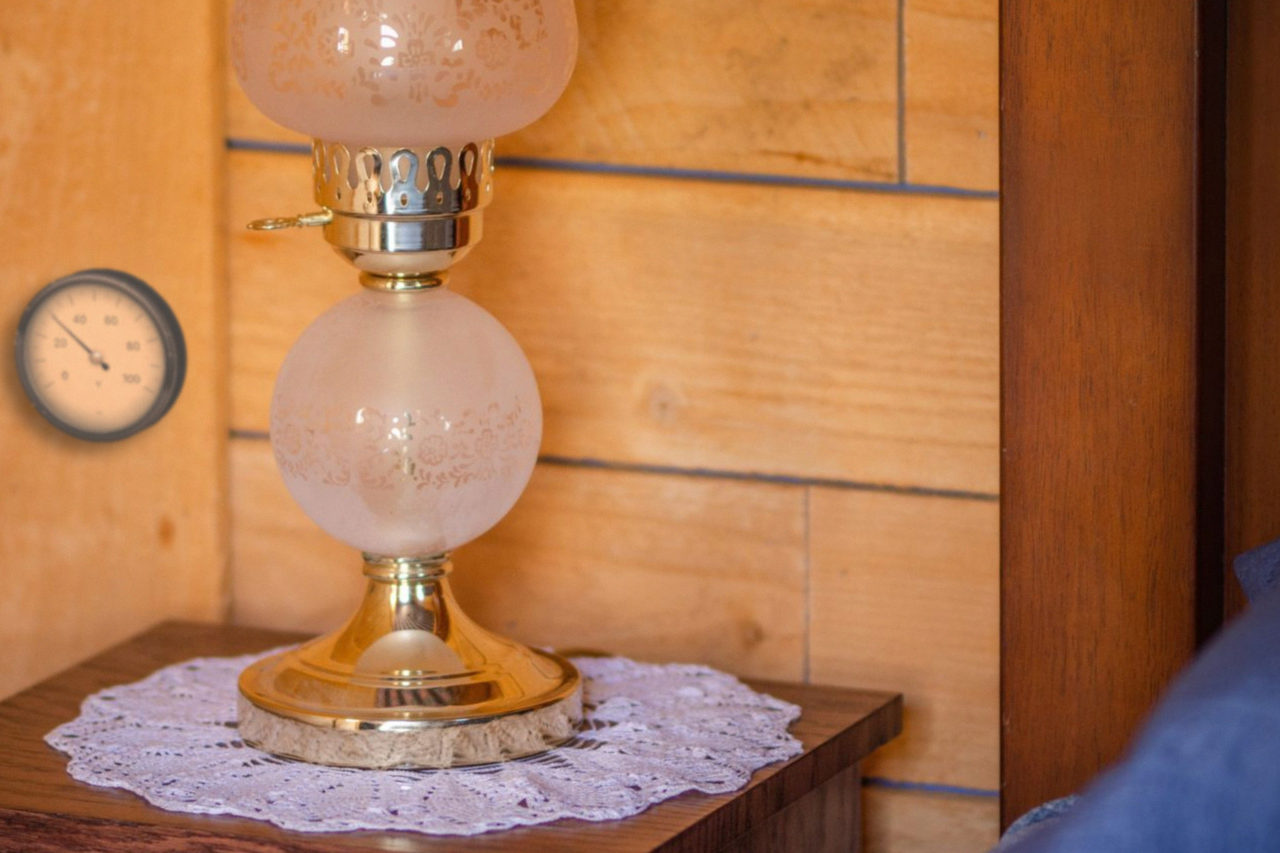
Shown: V 30
